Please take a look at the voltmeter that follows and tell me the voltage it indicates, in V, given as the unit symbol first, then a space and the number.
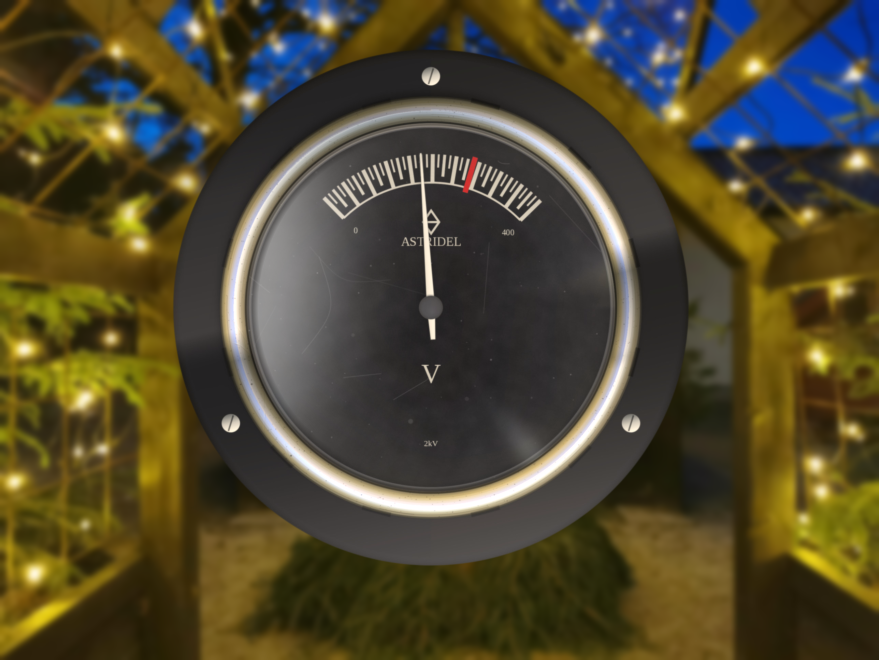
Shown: V 180
